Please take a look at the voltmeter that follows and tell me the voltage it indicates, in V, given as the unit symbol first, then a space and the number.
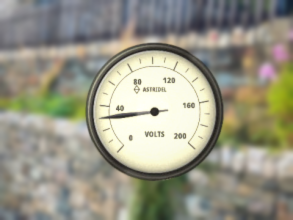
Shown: V 30
